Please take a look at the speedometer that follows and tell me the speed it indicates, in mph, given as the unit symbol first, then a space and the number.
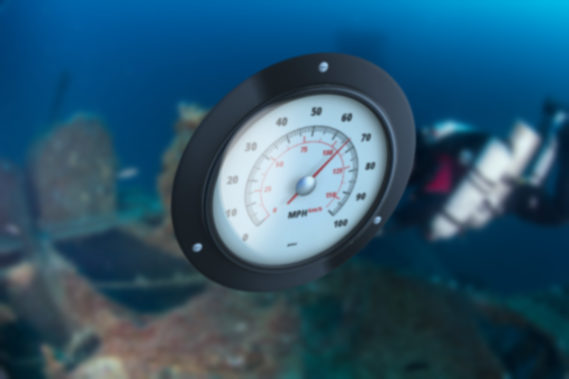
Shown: mph 65
